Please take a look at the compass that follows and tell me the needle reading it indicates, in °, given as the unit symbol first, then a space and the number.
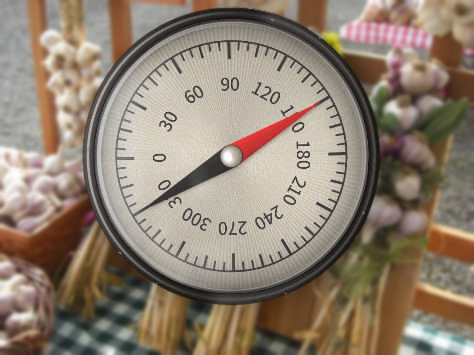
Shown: ° 150
